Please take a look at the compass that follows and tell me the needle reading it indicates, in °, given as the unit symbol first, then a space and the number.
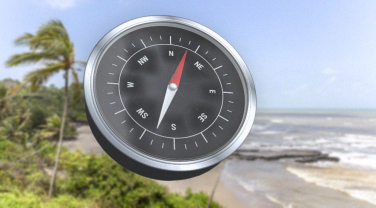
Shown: ° 20
